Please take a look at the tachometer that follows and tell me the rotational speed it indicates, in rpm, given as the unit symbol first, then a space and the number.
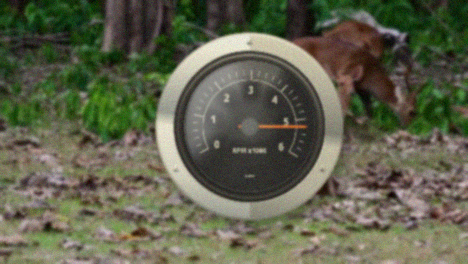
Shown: rpm 5200
